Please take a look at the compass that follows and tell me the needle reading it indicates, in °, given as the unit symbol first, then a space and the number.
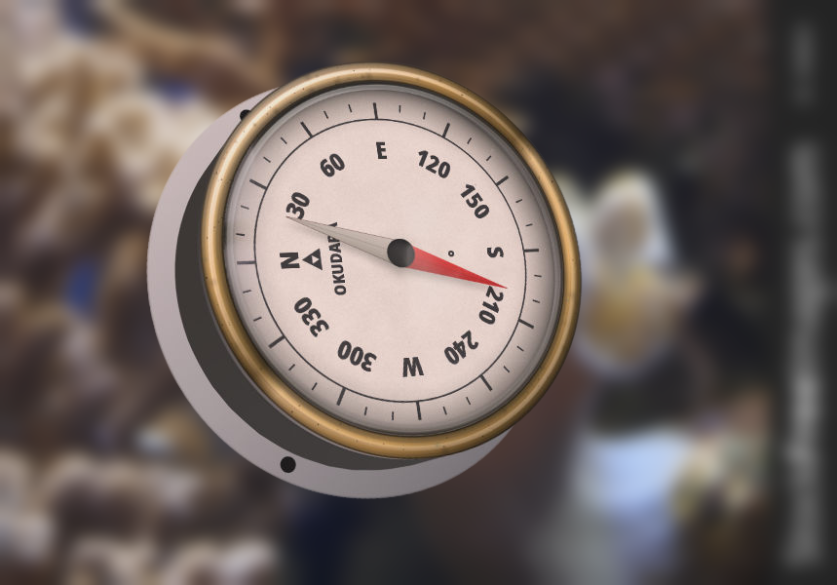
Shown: ° 200
